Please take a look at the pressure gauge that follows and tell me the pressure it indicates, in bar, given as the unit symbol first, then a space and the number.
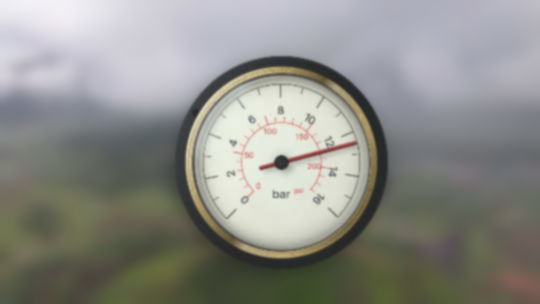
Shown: bar 12.5
